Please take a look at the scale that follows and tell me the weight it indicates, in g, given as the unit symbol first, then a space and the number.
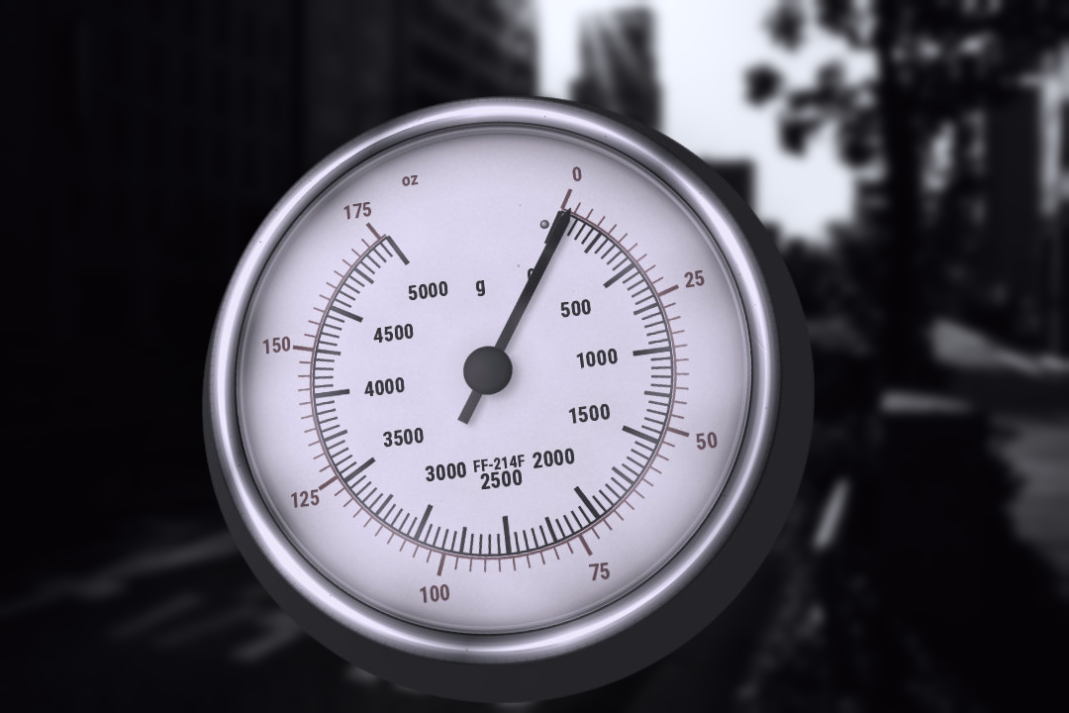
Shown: g 50
